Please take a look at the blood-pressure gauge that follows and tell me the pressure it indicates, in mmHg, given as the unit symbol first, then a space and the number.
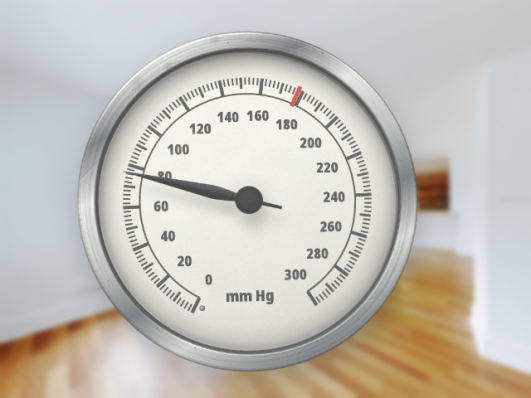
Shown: mmHg 76
